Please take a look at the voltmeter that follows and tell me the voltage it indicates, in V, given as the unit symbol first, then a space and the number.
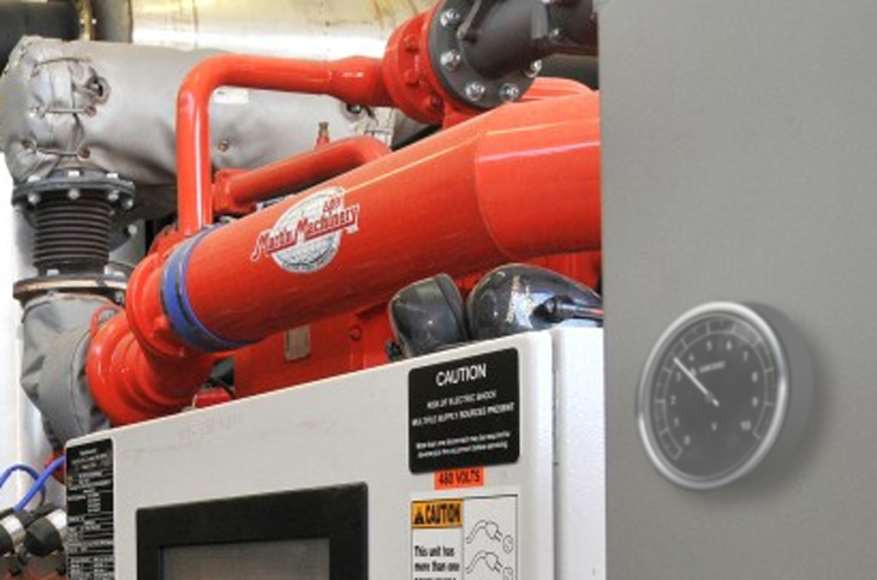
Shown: V 3.5
